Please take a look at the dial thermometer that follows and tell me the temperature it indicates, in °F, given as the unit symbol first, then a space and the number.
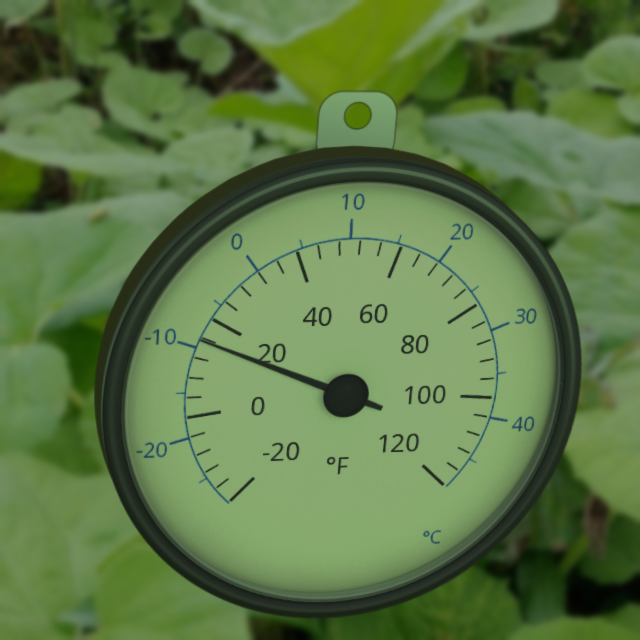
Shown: °F 16
